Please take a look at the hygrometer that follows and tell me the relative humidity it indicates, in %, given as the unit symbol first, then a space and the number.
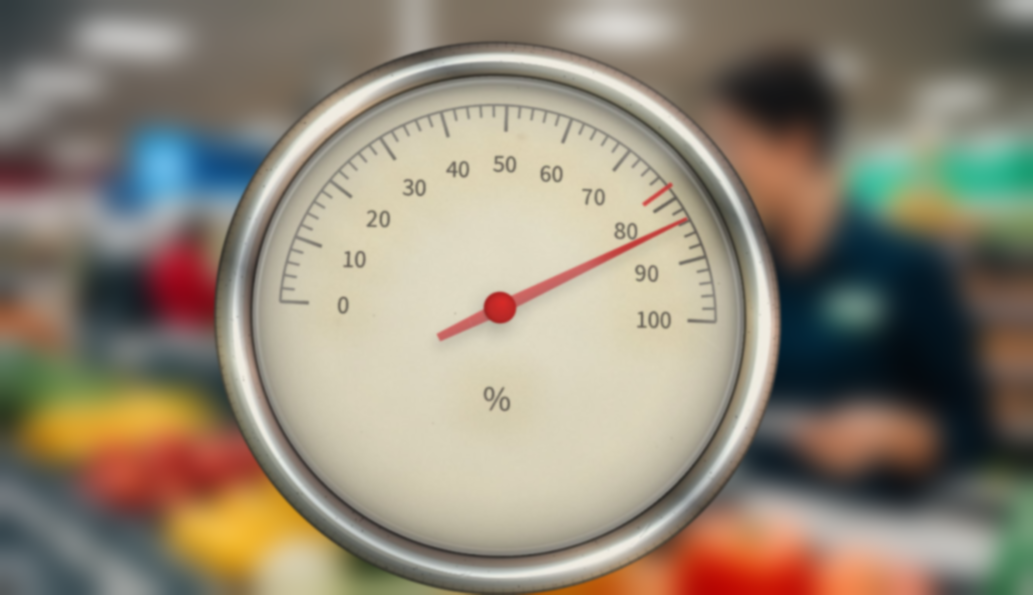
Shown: % 84
